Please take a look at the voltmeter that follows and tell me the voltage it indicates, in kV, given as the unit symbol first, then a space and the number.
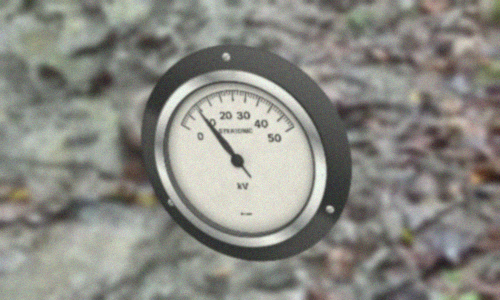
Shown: kV 10
